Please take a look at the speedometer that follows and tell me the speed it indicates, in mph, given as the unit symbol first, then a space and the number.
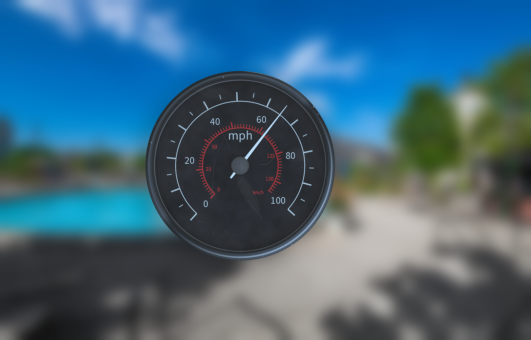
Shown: mph 65
